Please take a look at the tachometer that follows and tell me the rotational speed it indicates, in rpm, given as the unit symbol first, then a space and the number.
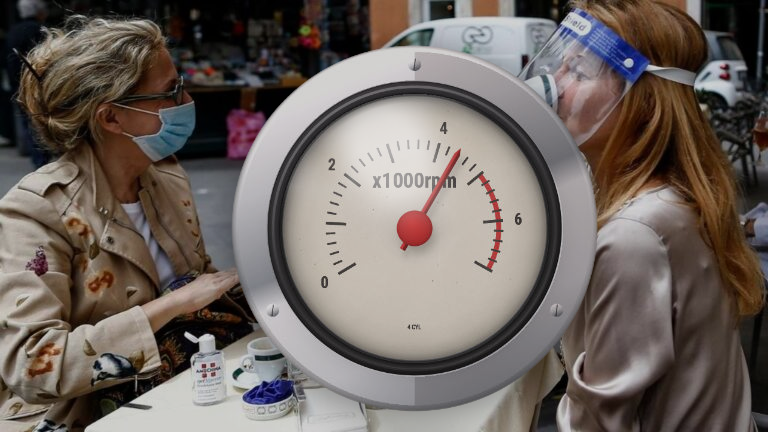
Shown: rpm 4400
